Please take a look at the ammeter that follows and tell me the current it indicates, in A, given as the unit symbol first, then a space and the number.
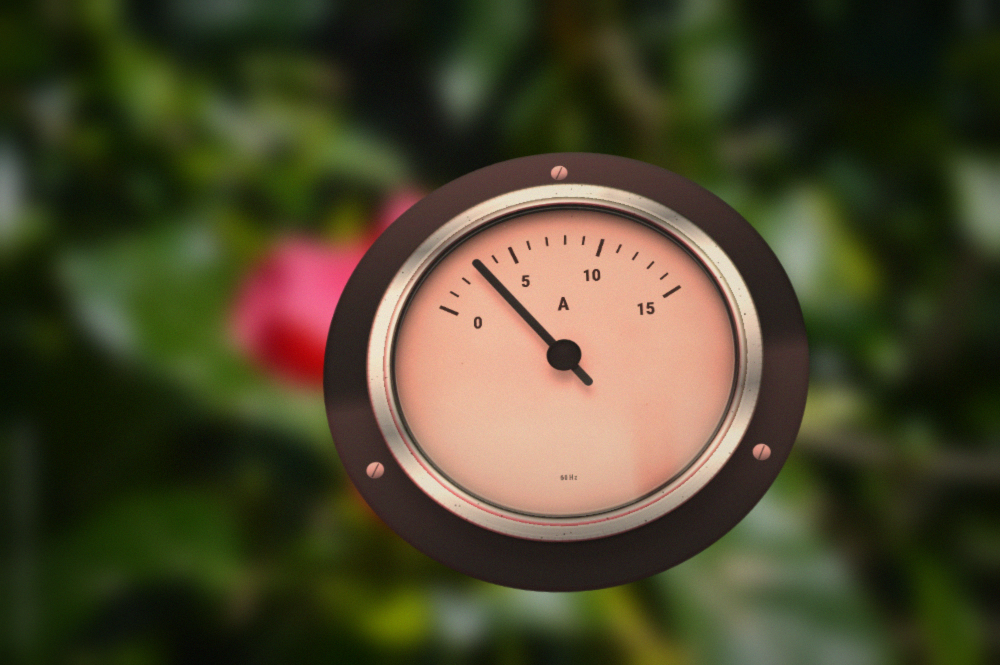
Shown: A 3
